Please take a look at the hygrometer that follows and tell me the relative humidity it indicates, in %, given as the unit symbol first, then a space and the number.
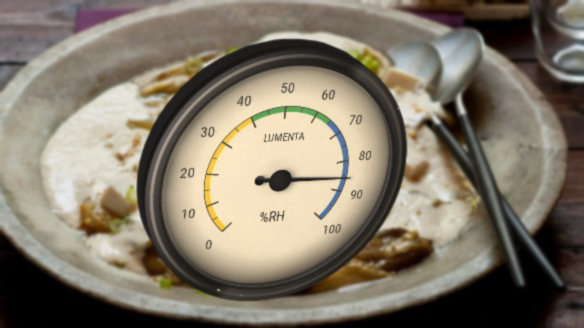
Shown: % 85
